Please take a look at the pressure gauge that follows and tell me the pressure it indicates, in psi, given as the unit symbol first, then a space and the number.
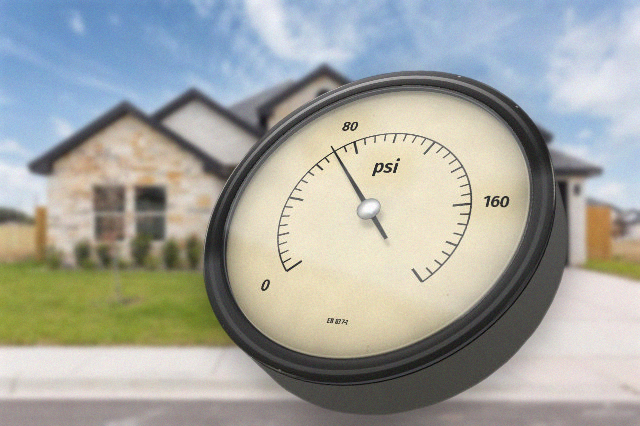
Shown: psi 70
